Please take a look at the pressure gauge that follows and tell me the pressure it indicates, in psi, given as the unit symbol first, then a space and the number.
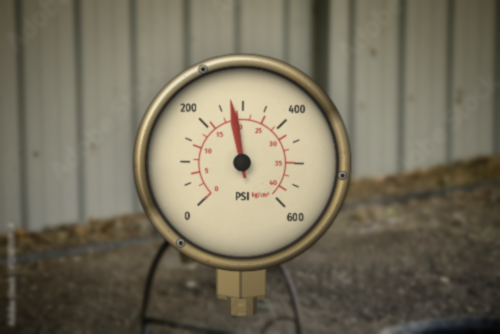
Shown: psi 275
